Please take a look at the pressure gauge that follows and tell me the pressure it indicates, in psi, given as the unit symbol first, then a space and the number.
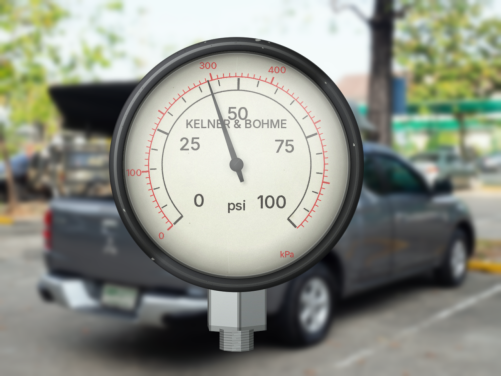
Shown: psi 42.5
